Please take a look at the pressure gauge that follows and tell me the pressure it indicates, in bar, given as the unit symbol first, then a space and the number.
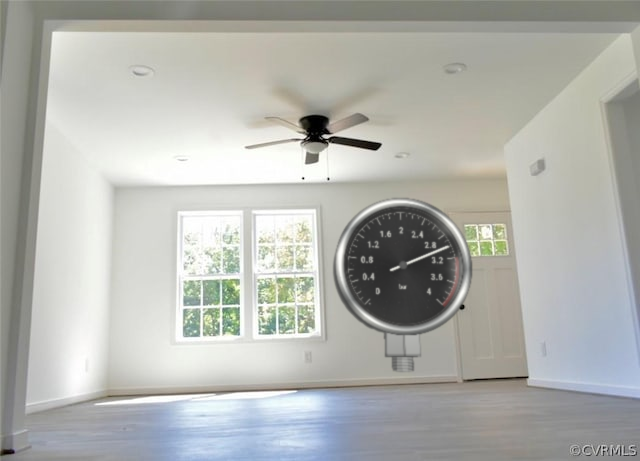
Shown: bar 3
